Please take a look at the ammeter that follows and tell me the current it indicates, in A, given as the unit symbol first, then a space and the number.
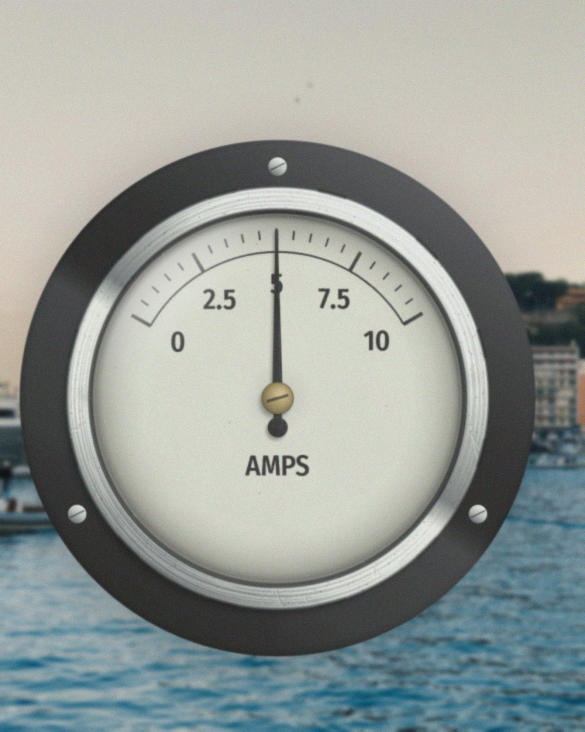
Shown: A 5
